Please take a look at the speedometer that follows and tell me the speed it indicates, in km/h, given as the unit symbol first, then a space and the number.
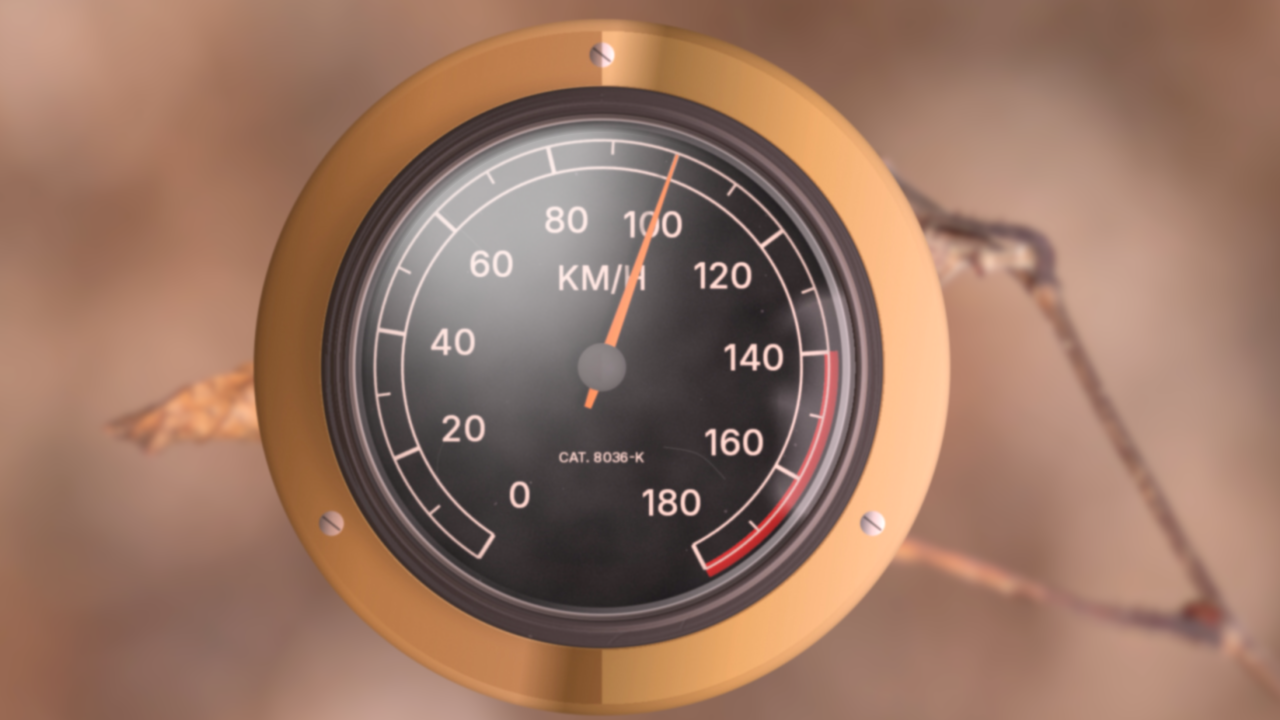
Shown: km/h 100
